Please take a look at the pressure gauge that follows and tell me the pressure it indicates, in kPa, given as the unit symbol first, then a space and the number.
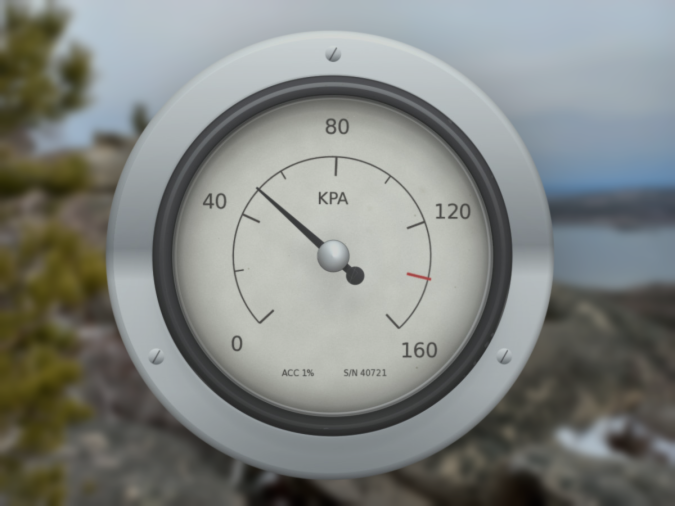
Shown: kPa 50
